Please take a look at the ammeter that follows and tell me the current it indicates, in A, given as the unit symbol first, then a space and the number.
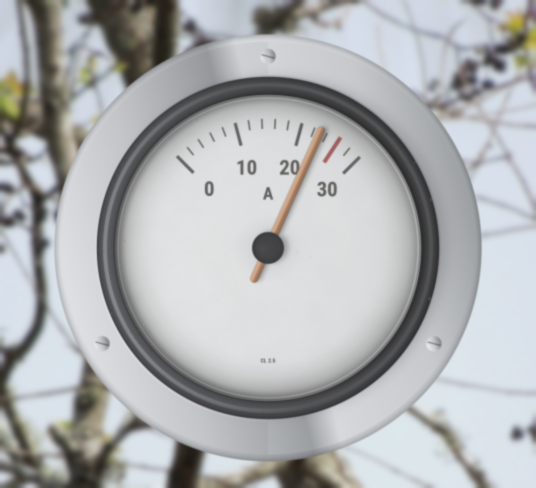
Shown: A 23
